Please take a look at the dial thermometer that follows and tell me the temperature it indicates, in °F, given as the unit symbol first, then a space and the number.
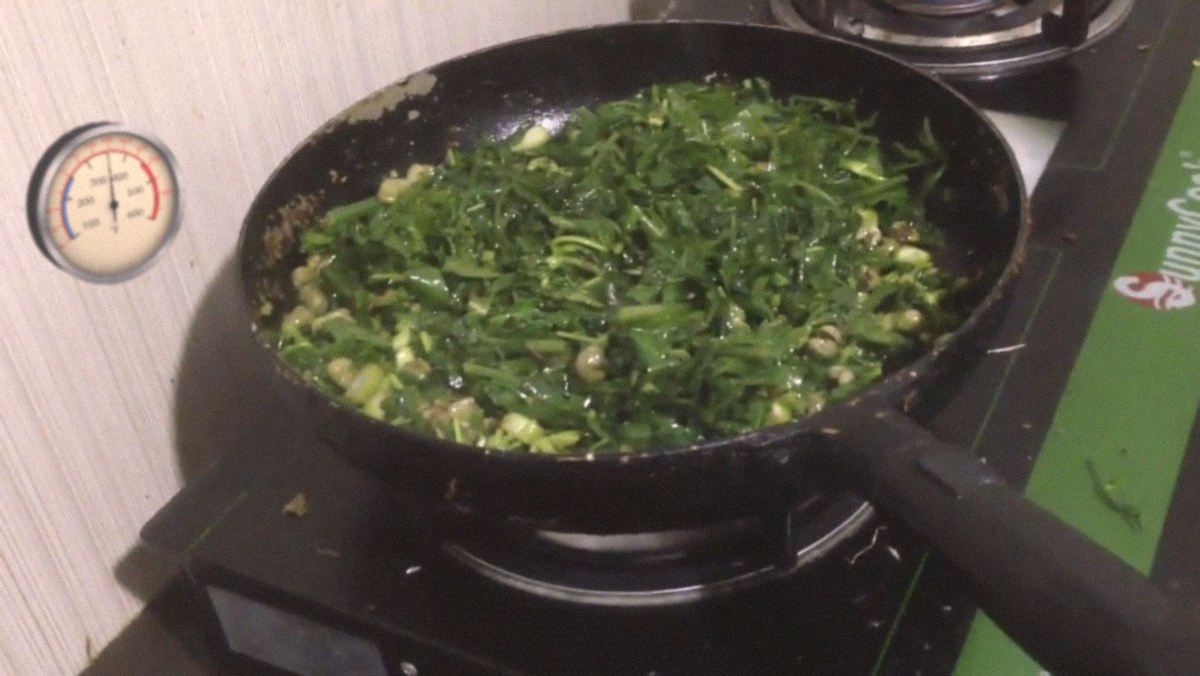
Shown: °F 350
